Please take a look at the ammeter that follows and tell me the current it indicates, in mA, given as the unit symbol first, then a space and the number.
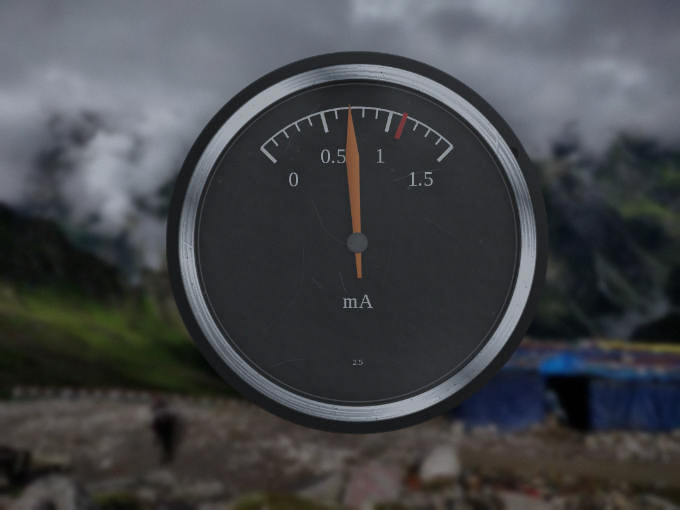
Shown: mA 0.7
